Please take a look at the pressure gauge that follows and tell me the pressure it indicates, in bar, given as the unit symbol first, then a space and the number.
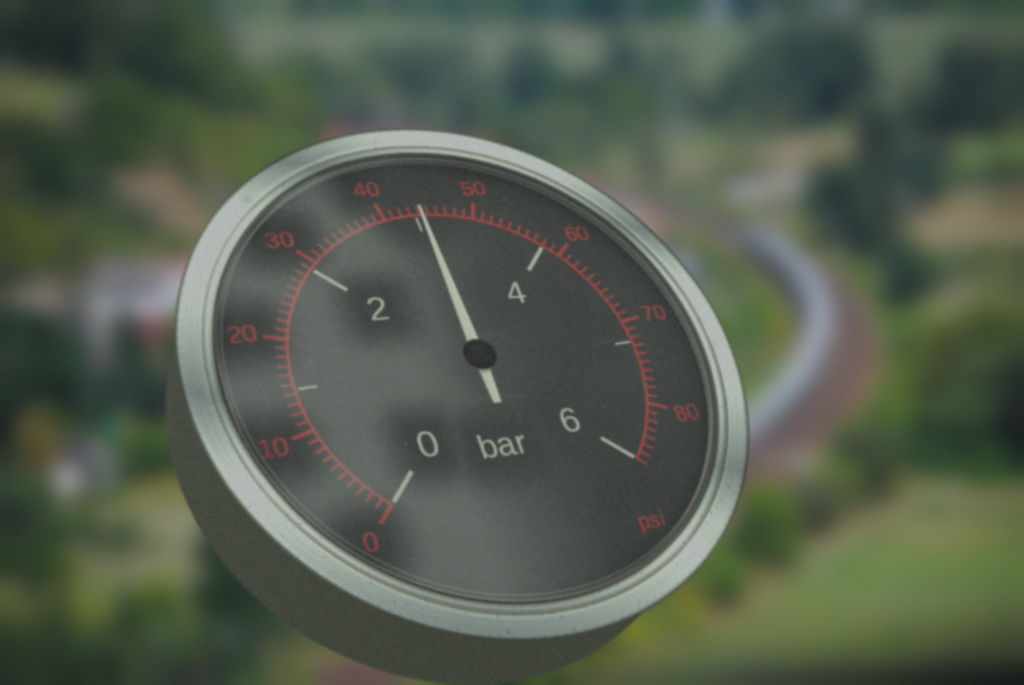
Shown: bar 3
